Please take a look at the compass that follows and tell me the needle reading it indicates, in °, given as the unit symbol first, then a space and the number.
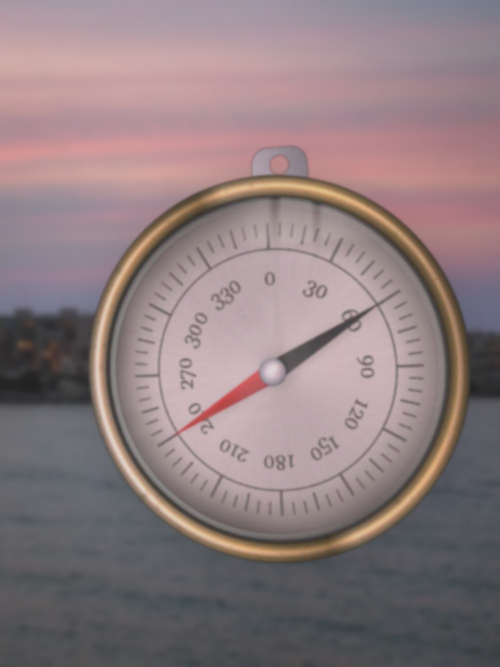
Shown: ° 240
